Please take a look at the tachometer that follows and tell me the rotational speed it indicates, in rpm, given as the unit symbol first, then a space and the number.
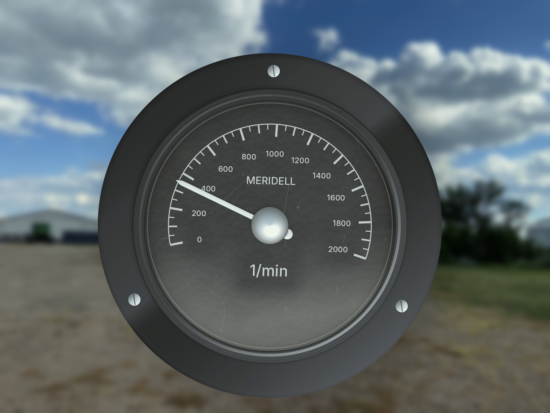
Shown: rpm 350
